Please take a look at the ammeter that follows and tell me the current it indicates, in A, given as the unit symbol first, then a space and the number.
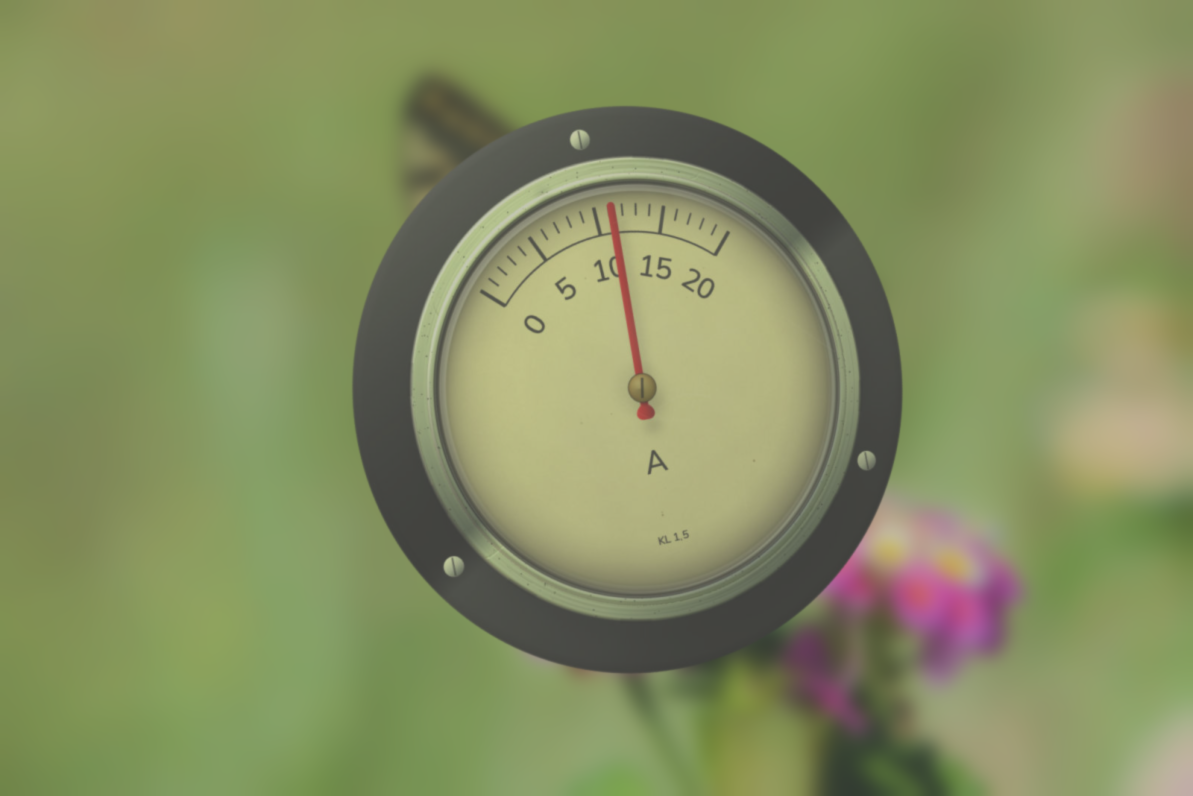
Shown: A 11
